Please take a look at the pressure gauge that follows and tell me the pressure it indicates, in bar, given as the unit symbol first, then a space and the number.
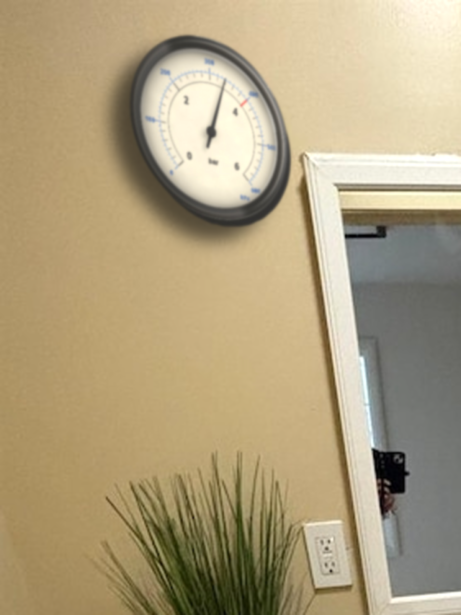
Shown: bar 3.4
